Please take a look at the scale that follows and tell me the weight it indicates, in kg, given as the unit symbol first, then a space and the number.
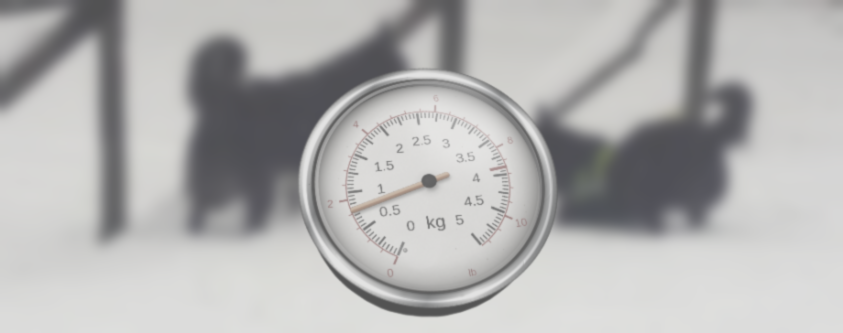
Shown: kg 0.75
